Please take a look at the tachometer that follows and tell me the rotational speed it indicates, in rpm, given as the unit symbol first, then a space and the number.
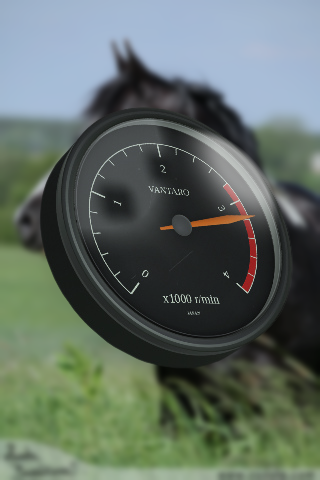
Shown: rpm 3200
